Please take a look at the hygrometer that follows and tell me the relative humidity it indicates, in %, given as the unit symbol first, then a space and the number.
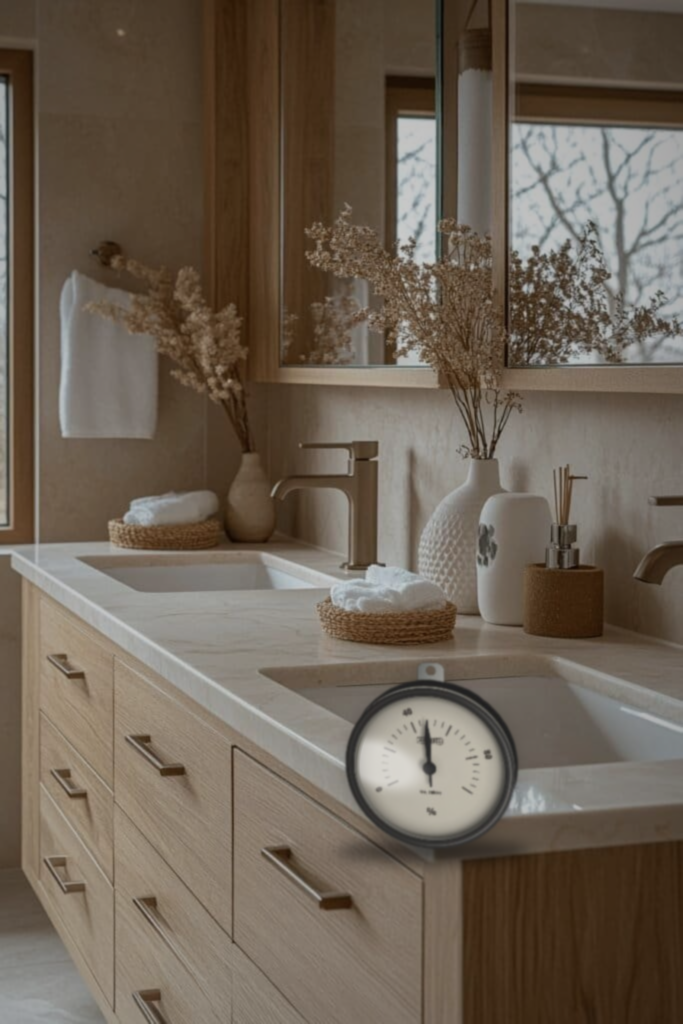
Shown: % 48
